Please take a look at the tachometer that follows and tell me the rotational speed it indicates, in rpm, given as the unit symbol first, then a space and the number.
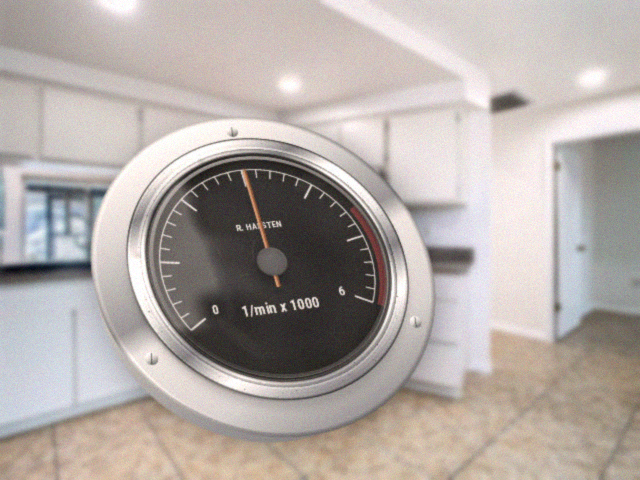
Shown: rpm 3000
